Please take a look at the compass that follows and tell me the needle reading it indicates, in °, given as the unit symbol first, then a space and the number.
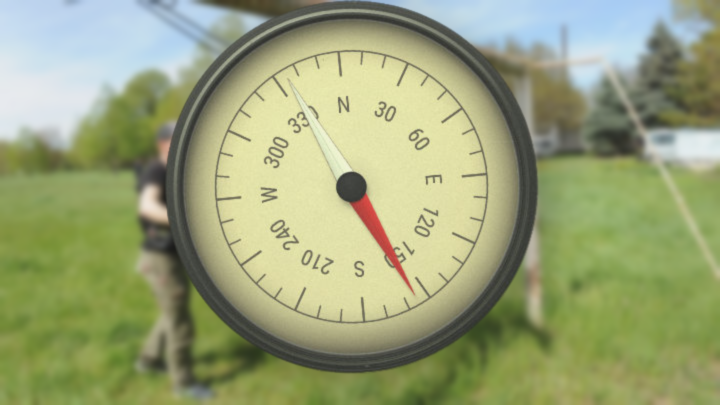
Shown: ° 155
